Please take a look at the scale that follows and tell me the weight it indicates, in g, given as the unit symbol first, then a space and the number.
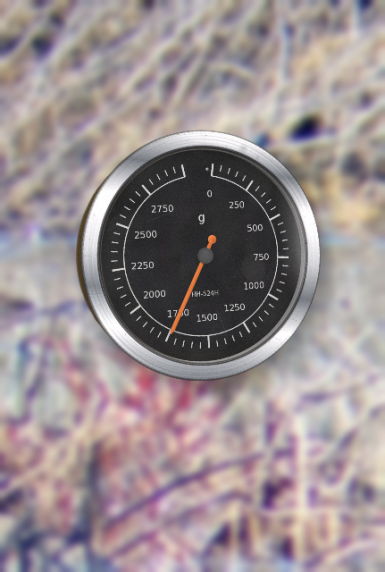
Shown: g 1750
